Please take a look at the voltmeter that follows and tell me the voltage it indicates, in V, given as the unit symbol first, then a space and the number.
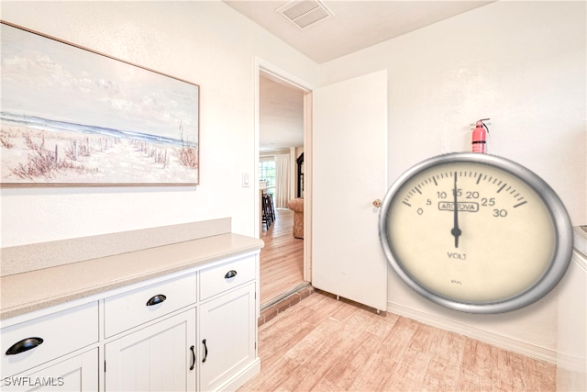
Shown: V 15
